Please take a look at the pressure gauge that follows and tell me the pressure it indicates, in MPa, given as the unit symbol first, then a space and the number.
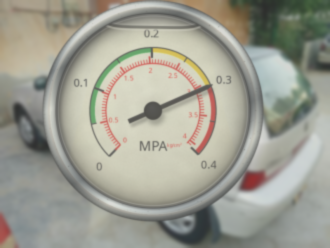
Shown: MPa 0.3
